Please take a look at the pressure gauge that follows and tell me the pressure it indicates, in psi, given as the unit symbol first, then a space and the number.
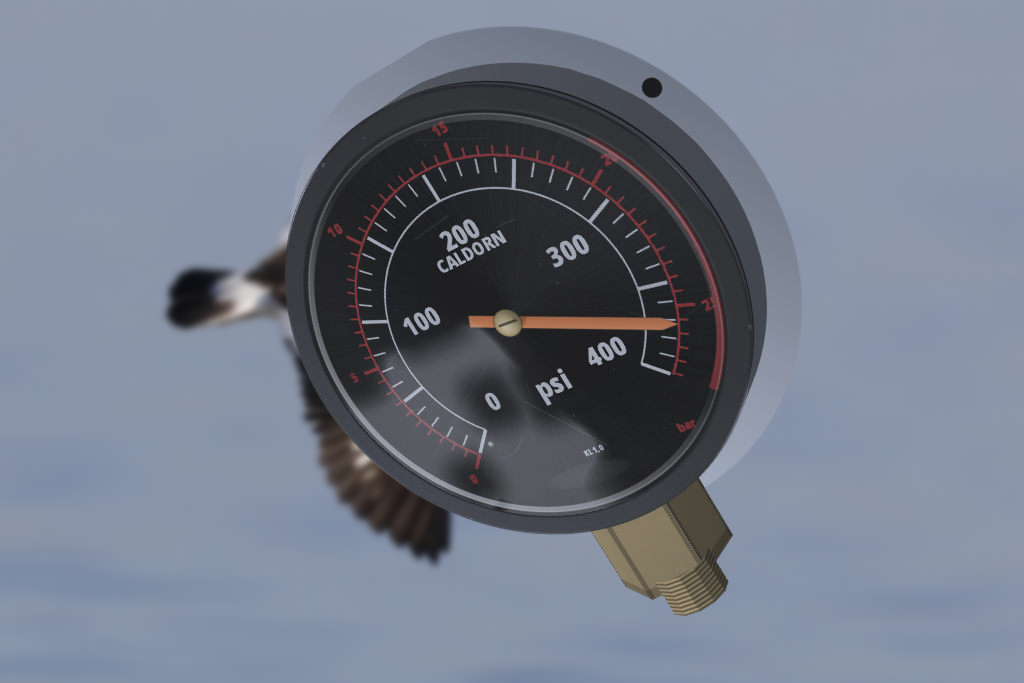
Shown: psi 370
